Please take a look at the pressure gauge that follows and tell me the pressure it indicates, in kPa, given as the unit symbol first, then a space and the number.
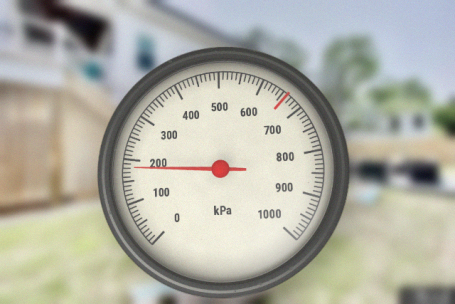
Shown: kPa 180
